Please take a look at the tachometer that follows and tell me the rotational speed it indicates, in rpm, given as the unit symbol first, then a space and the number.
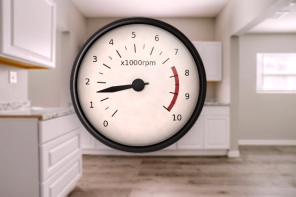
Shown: rpm 1500
